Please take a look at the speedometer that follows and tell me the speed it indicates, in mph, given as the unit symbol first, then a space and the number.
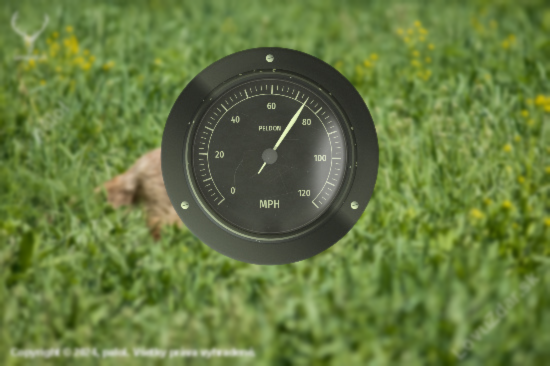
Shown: mph 74
